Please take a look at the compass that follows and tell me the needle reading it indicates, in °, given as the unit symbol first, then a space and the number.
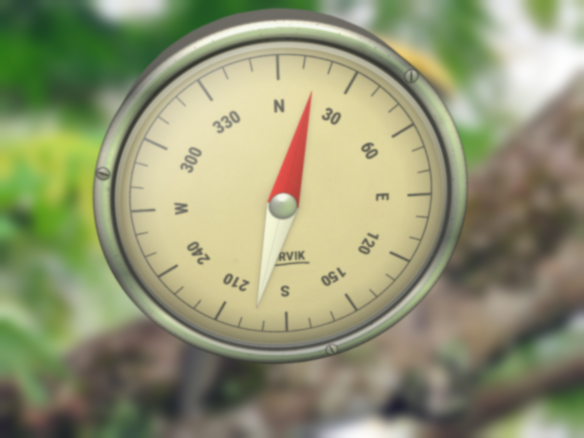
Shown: ° 15
